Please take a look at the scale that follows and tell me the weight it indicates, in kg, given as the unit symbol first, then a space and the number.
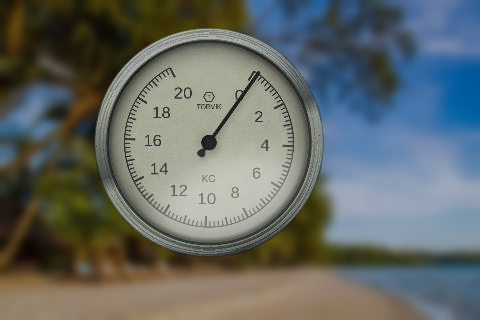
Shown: kg 0.2
